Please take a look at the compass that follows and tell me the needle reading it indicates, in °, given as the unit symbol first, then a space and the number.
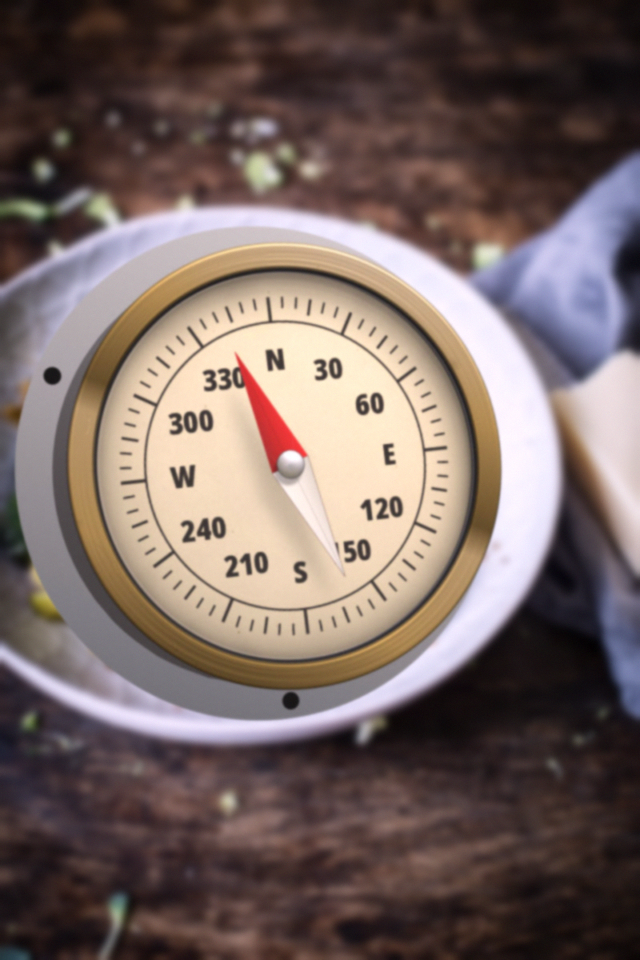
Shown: ° 340
